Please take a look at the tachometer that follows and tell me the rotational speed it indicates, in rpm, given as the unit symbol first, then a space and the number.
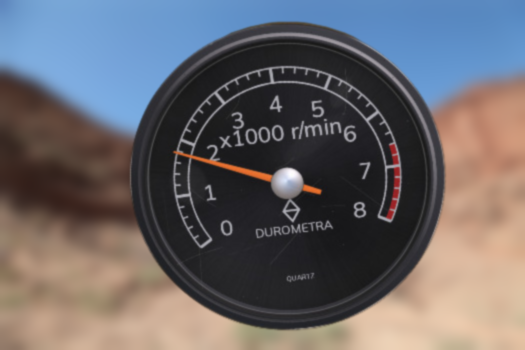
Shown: rpm 1800
